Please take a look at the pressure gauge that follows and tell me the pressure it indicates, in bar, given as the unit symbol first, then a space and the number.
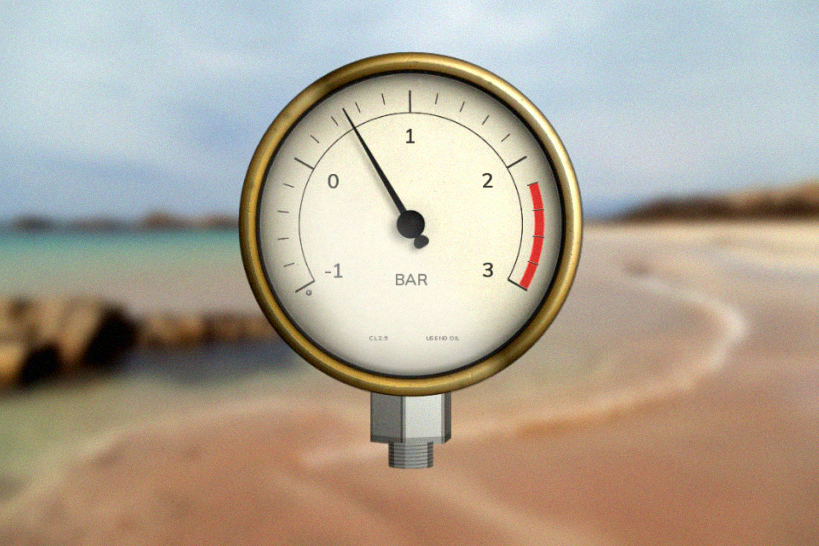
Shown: bar 0.5
